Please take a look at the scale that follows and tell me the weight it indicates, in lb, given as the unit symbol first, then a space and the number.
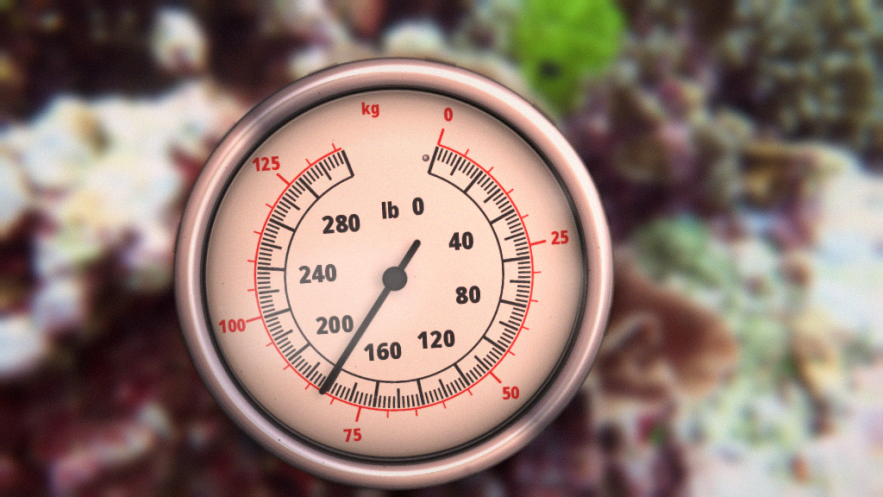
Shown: lb 182
